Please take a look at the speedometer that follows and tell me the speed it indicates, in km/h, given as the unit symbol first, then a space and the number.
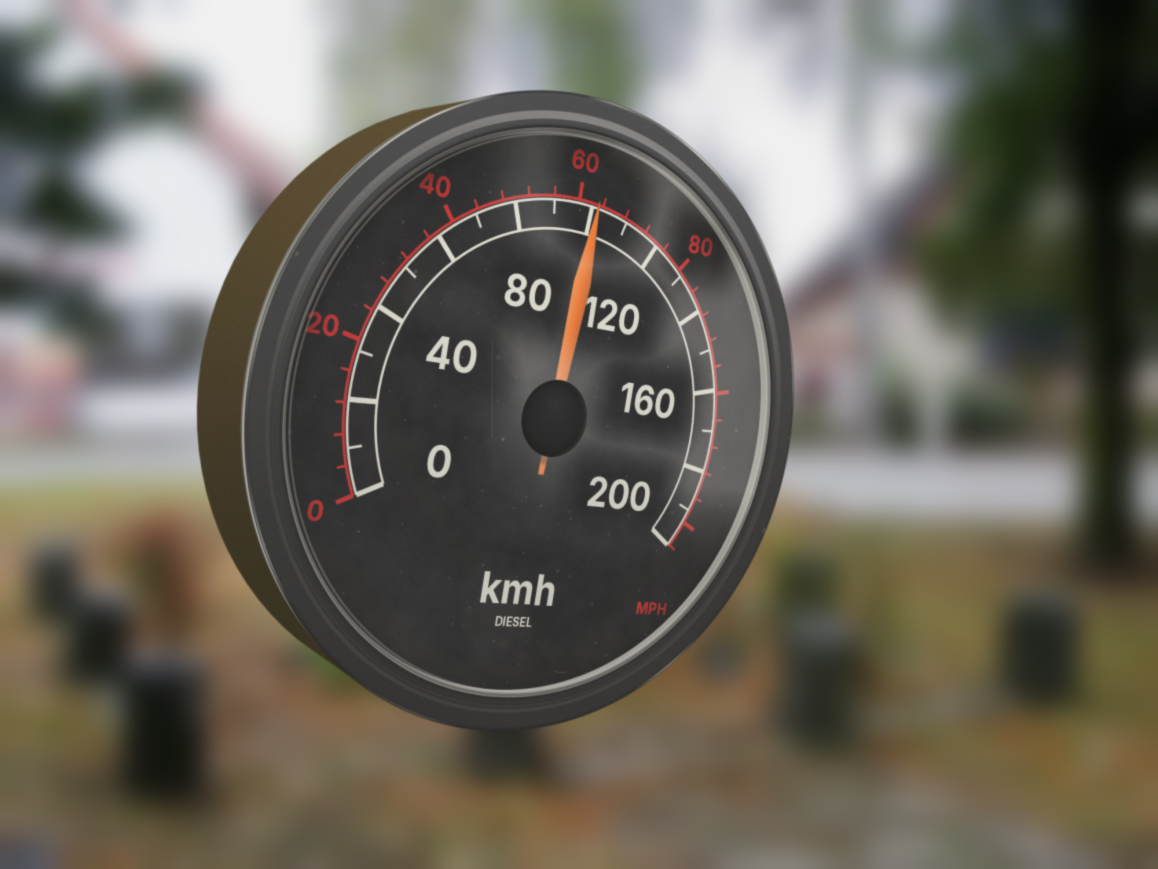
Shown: km/h 100
